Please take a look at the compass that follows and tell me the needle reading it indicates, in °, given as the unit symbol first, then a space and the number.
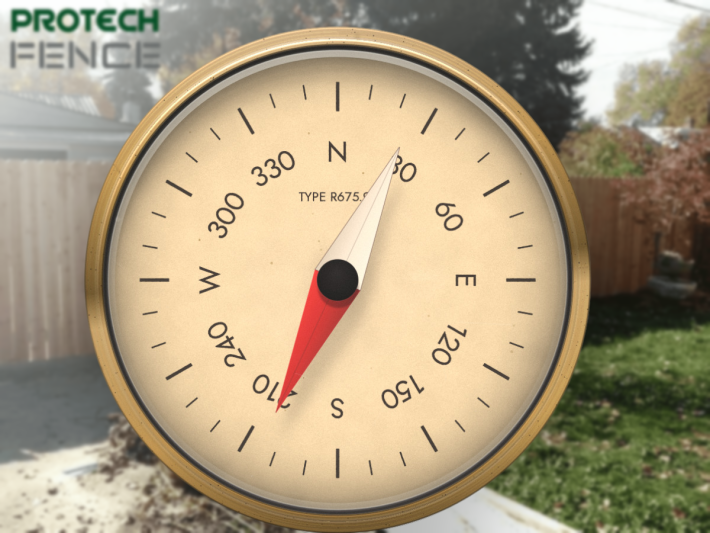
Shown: ° 205
